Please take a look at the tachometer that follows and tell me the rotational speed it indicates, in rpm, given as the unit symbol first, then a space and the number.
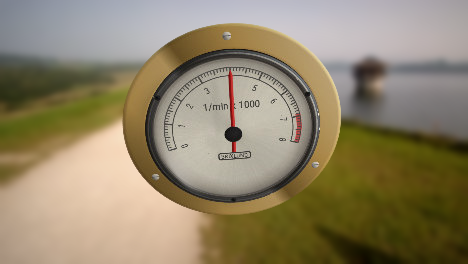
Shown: rpm 4000
